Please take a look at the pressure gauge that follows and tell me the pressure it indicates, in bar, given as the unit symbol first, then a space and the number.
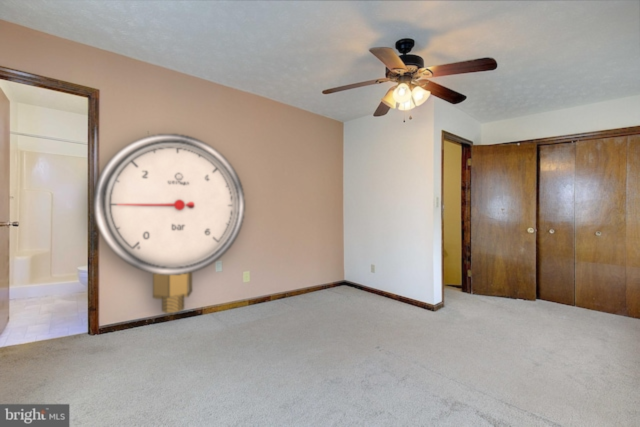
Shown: bar 1
